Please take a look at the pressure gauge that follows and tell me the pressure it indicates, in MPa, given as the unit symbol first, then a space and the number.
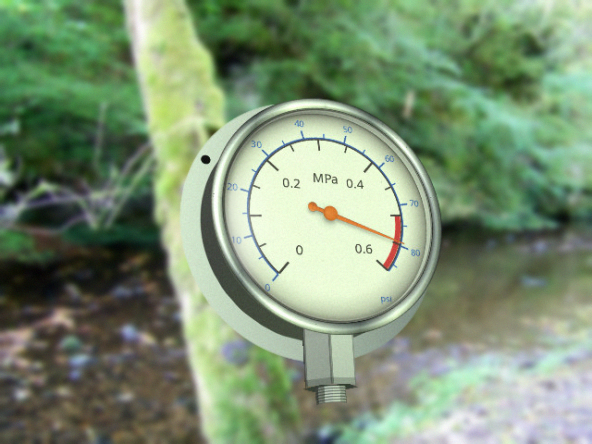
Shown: MPa 0.55
